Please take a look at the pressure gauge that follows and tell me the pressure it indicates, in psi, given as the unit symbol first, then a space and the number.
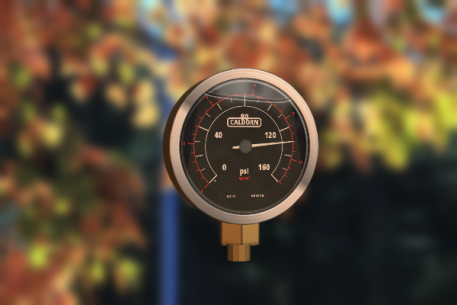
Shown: psi 130
